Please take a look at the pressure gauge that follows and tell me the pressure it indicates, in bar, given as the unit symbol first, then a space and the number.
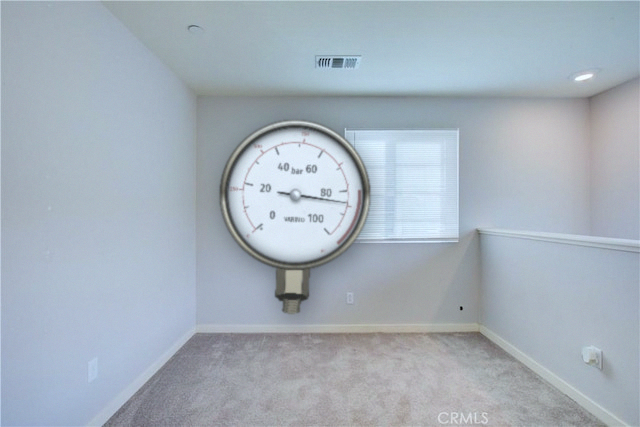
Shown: bar 85
